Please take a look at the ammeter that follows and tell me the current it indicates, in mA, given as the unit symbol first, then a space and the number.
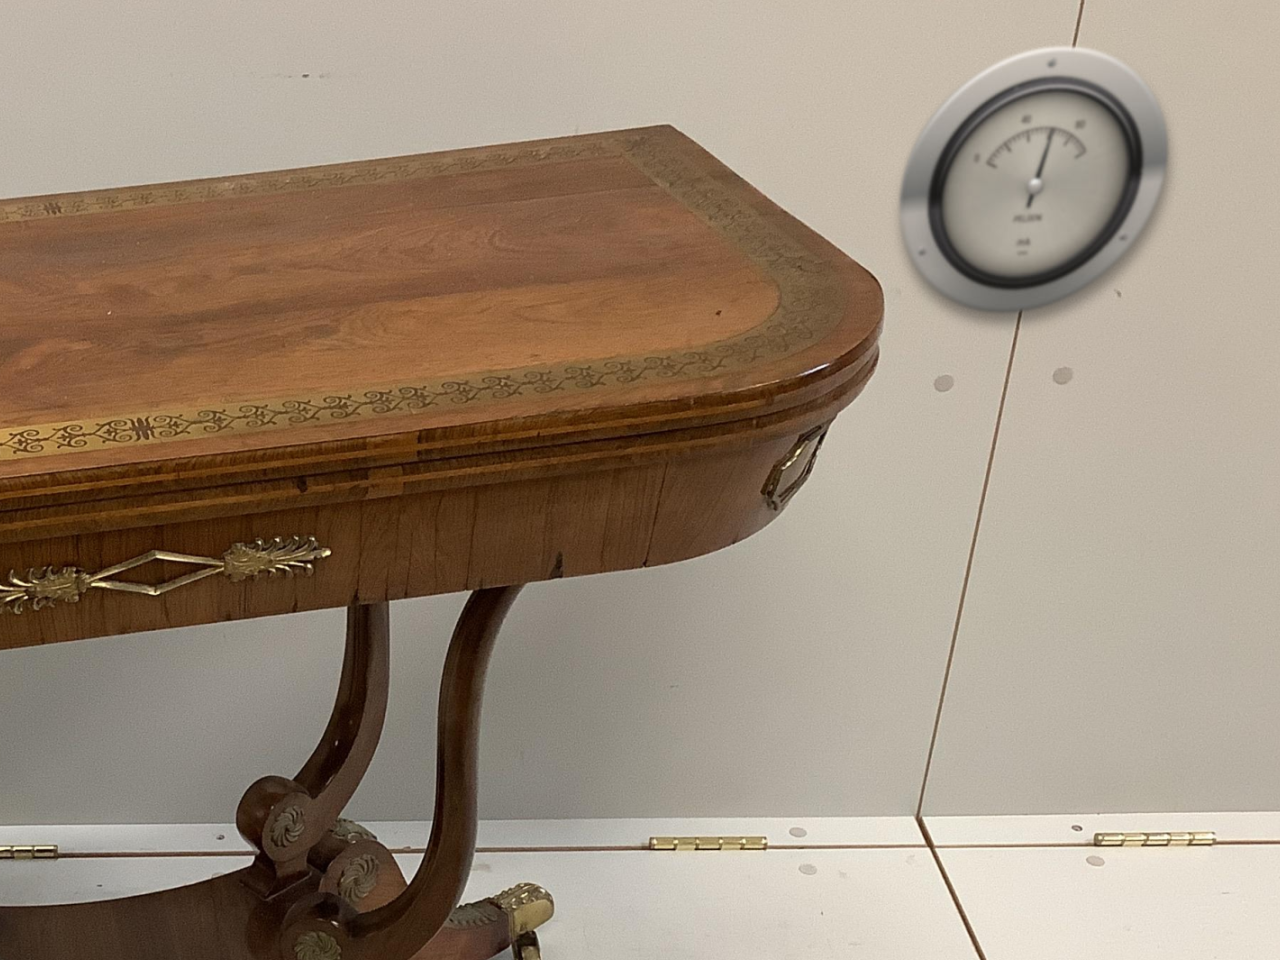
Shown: mA 60
